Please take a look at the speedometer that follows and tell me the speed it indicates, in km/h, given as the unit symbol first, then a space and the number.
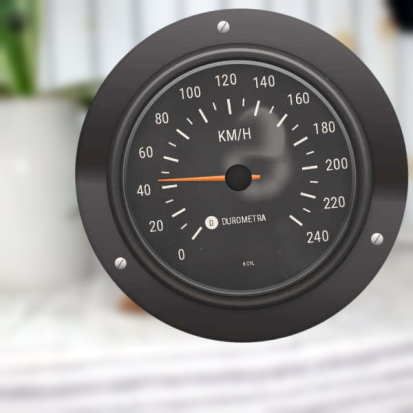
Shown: km/h 45
